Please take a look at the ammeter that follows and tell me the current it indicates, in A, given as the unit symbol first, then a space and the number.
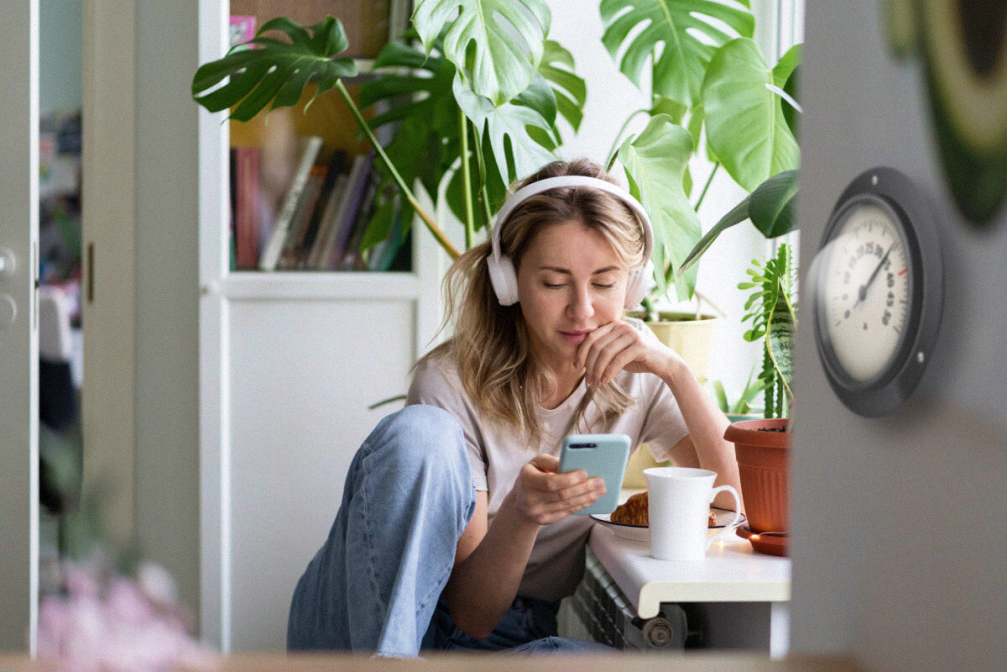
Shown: A 35
